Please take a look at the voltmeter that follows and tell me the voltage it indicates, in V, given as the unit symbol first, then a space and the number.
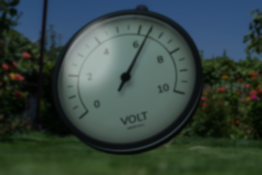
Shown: V 6.5
